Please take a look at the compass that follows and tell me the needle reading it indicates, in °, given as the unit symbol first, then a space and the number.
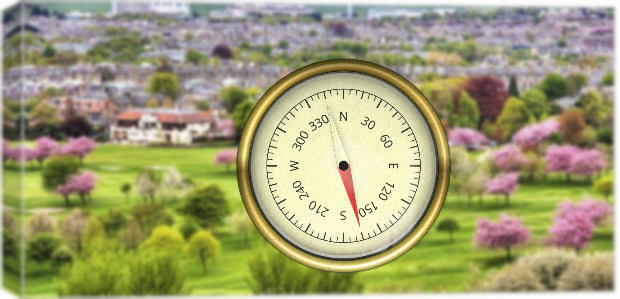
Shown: ° 165
